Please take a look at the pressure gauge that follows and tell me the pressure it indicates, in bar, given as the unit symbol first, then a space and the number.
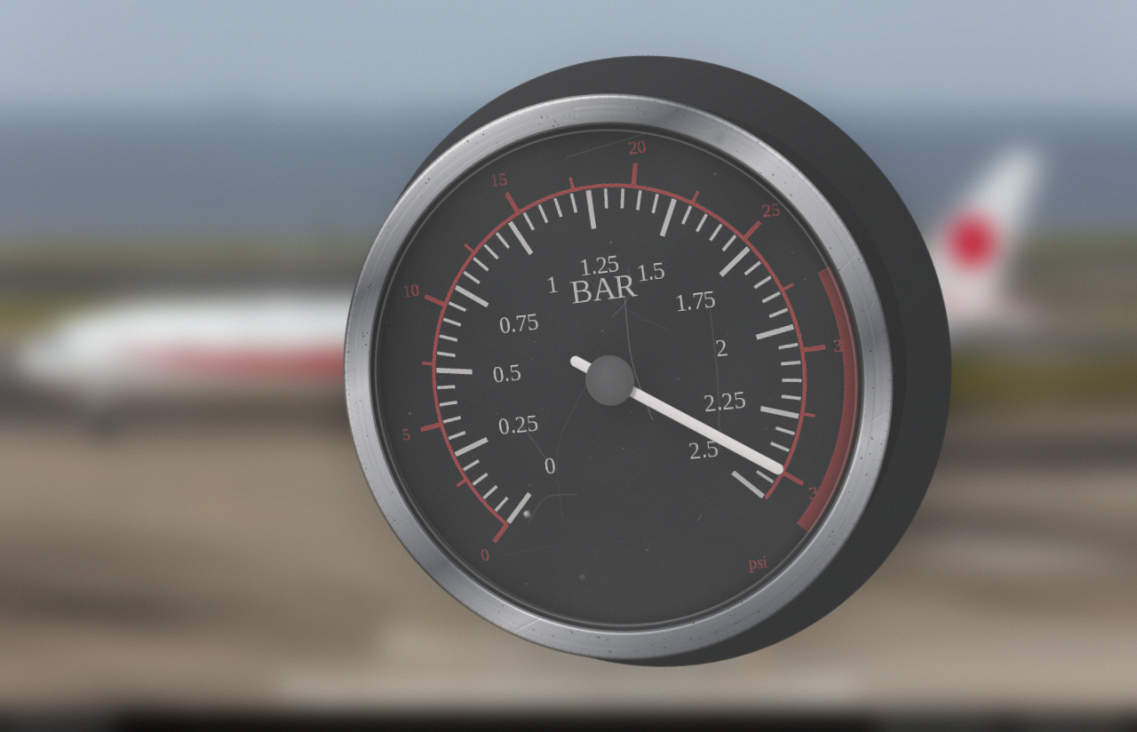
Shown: bar 2.4
